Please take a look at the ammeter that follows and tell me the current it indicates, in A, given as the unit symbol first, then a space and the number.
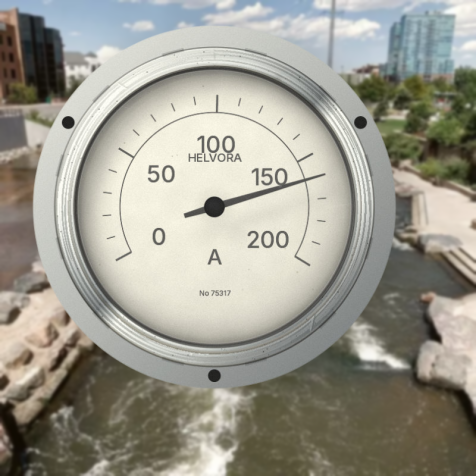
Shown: A 160
